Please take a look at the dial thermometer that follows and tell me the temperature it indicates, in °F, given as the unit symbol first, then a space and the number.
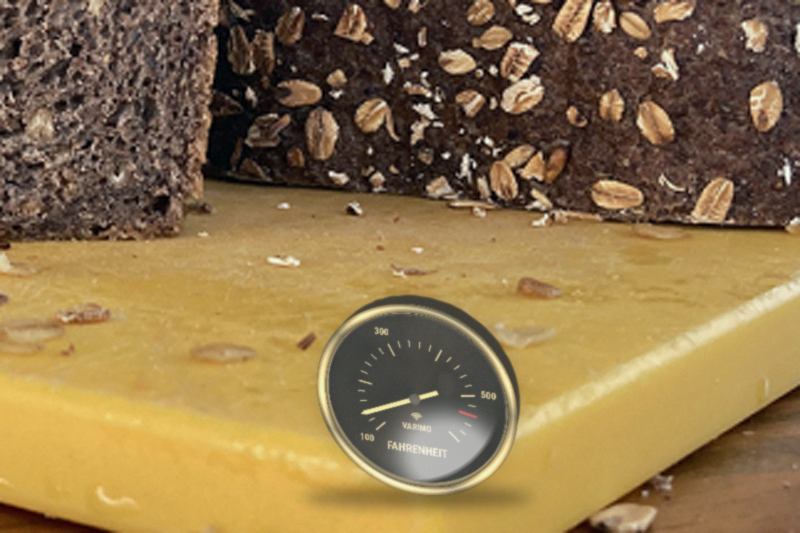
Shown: °F 140
